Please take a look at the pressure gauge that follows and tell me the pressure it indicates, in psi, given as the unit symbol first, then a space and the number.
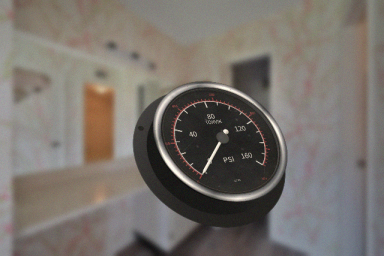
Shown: psi 0
